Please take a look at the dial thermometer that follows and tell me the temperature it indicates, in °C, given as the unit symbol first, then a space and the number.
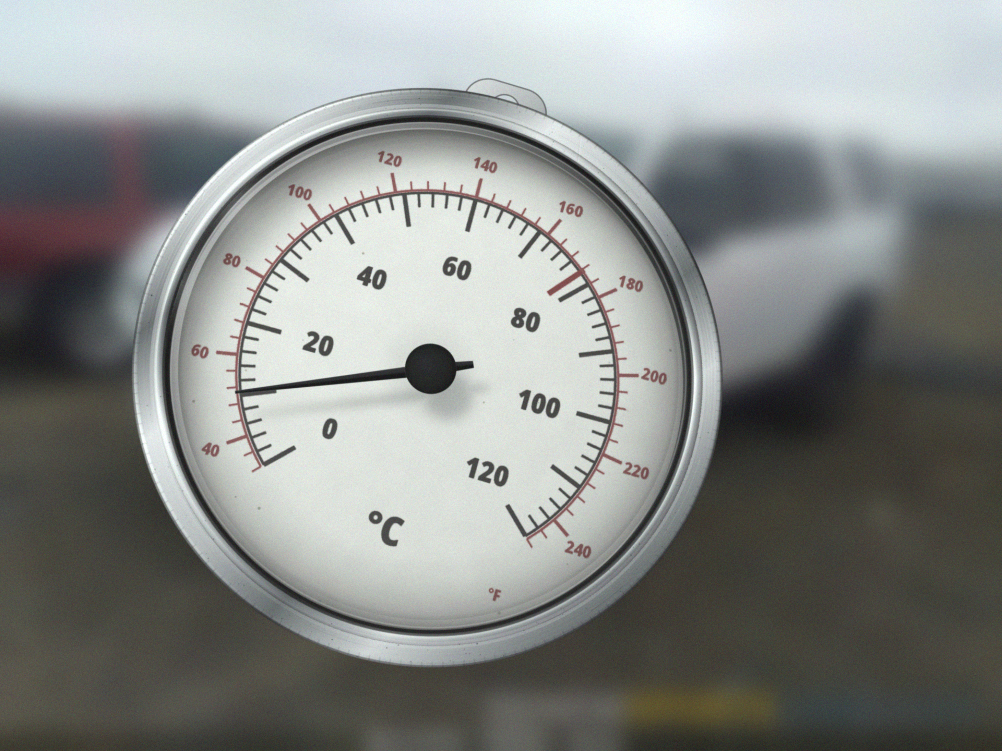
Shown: °C 10
